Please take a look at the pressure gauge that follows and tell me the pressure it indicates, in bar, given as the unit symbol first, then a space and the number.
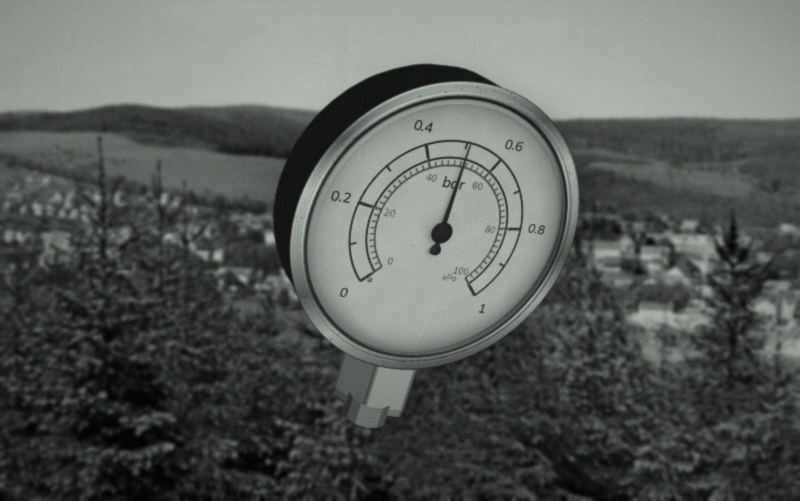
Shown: bar 0.5
